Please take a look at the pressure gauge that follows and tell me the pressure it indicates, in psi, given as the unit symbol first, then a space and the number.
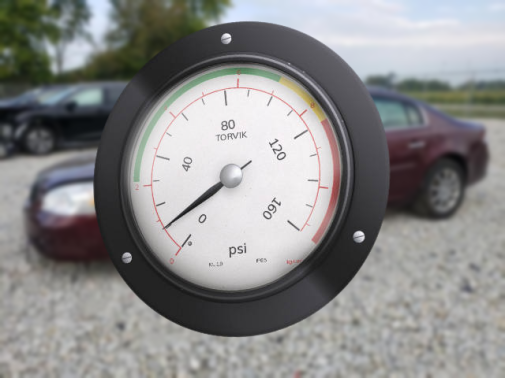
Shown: psi 10
